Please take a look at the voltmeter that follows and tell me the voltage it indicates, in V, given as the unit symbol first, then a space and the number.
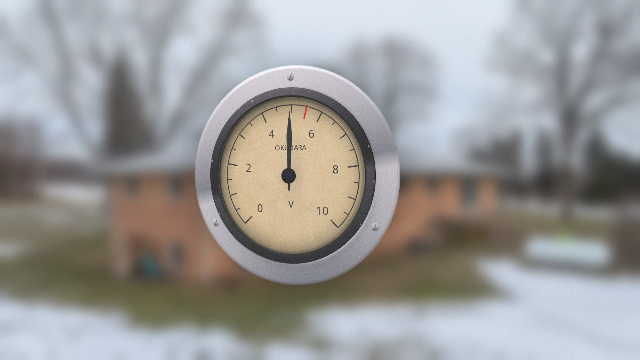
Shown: V 5
